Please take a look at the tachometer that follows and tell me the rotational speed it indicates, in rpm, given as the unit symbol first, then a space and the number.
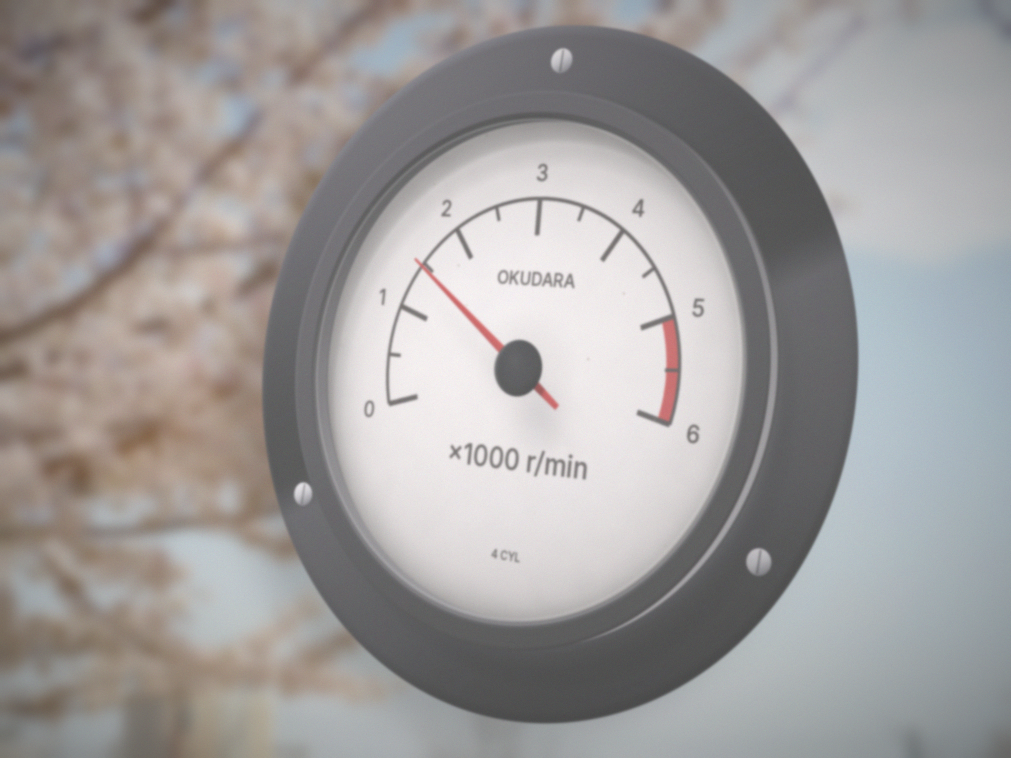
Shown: rpm 1500
